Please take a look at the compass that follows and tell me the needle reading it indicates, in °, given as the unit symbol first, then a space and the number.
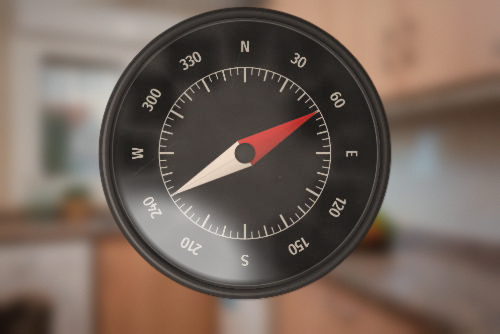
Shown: ° 60
